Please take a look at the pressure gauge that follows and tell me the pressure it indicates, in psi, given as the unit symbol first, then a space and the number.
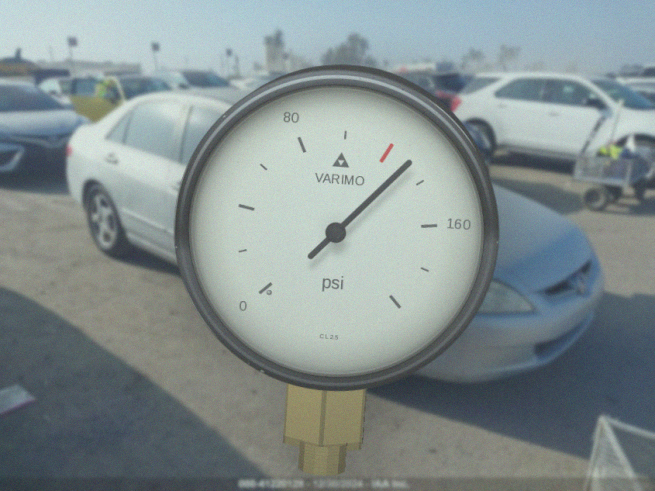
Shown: psi 130
